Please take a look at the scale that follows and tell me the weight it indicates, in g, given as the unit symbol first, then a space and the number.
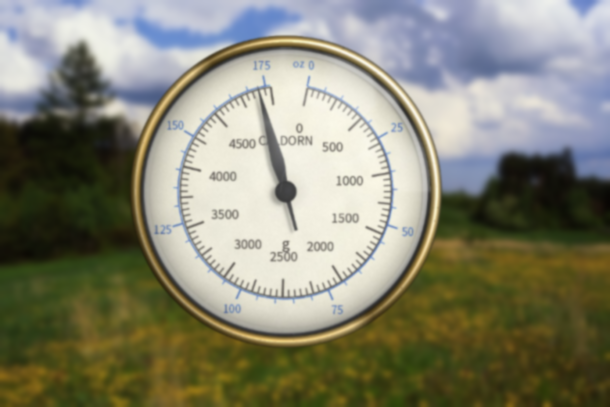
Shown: g 4900
